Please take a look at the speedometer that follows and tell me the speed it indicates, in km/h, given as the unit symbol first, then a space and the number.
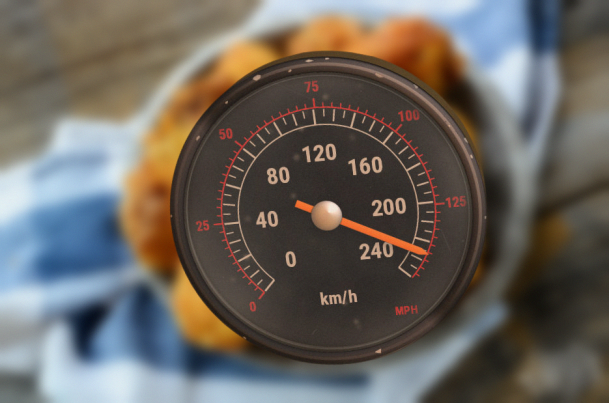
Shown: km/h 225
